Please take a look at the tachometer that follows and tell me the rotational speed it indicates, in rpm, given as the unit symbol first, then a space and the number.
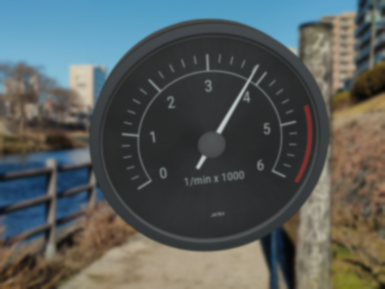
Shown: rpm 3800
